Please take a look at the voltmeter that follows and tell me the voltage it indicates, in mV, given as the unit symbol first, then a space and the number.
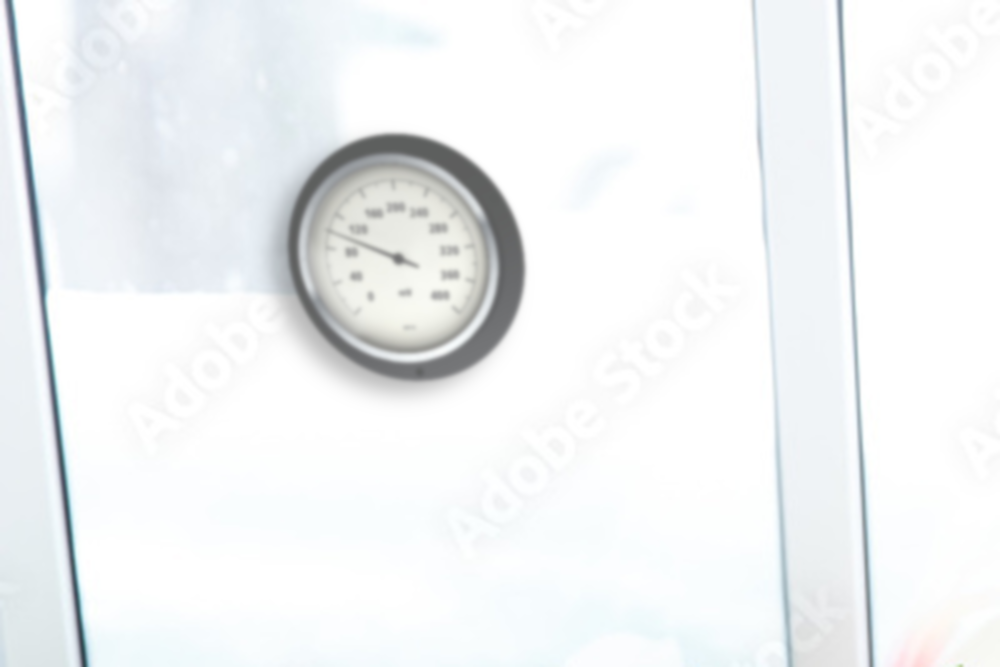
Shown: mV 100
